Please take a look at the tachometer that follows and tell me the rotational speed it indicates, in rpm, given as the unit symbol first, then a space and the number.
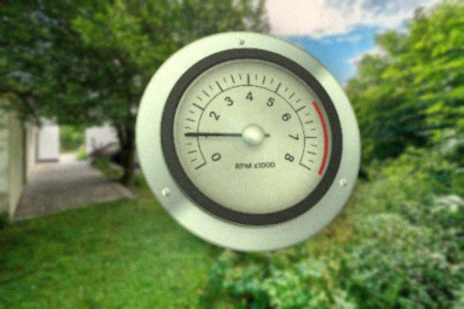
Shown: rpm 1000
